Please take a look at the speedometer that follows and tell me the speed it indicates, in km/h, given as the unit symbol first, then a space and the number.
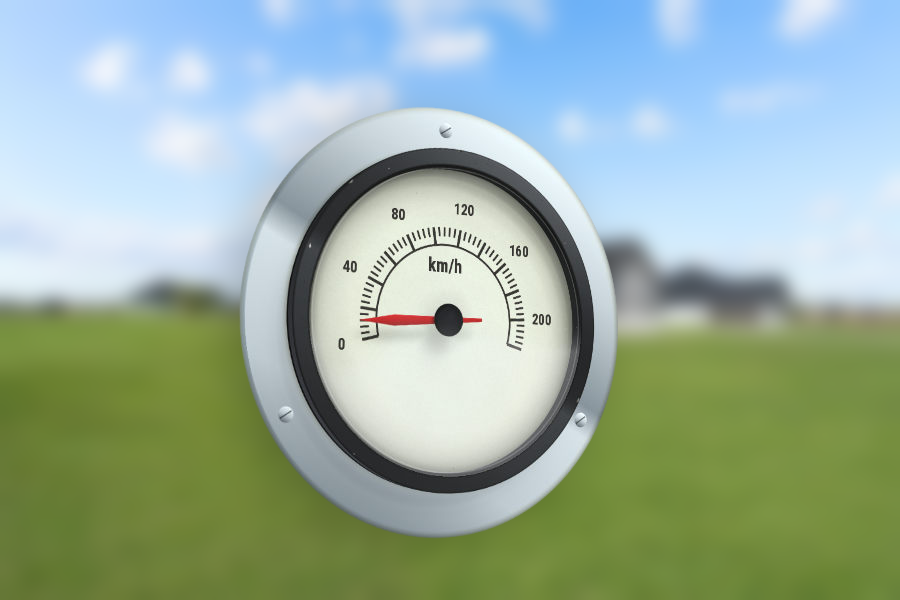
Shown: km/h 12
